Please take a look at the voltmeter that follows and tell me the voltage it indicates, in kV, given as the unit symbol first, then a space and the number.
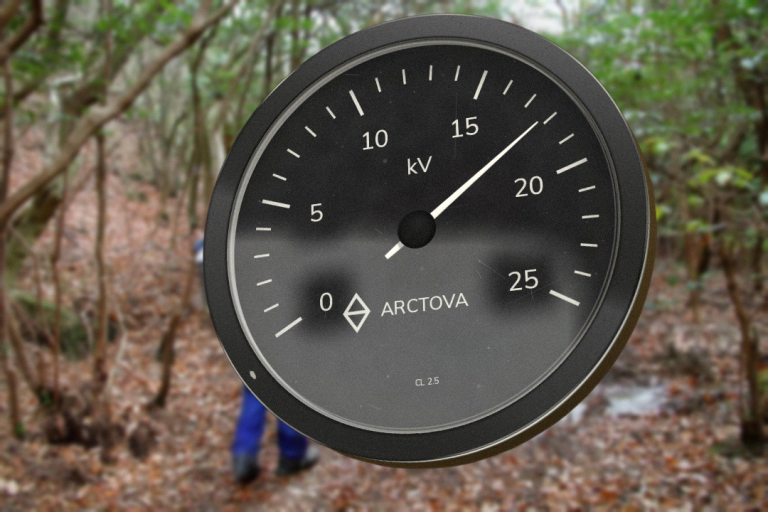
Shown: kV 18
